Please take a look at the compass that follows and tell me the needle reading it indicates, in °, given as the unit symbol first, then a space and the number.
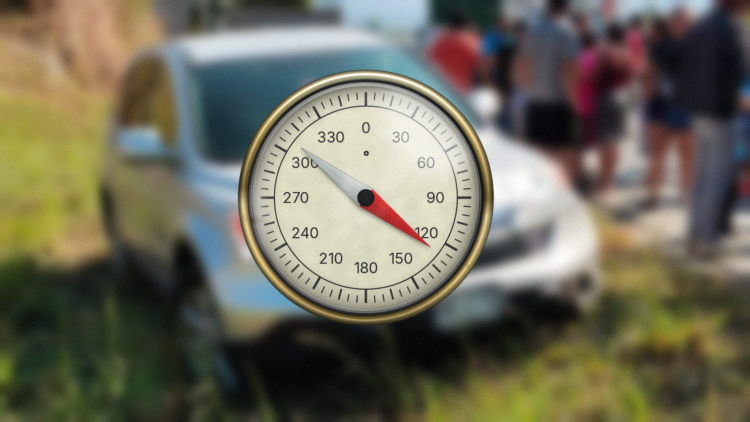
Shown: ° 127.5
